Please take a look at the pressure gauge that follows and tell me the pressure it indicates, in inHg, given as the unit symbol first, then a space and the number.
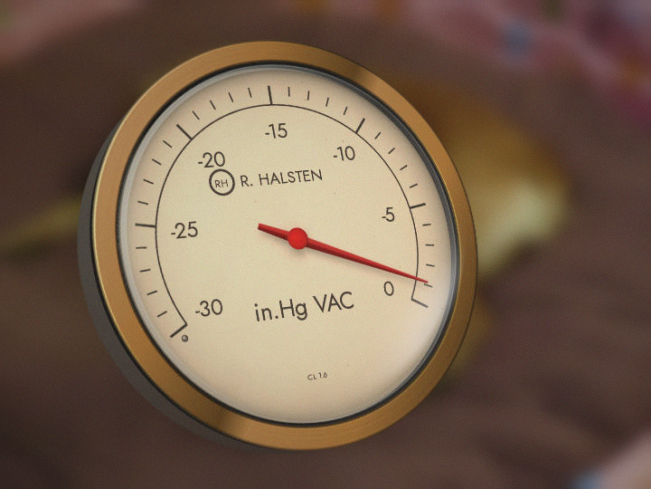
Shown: inHg -1
